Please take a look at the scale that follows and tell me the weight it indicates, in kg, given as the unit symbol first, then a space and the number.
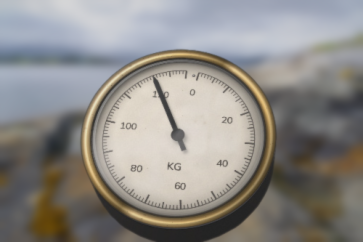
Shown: kg 120
